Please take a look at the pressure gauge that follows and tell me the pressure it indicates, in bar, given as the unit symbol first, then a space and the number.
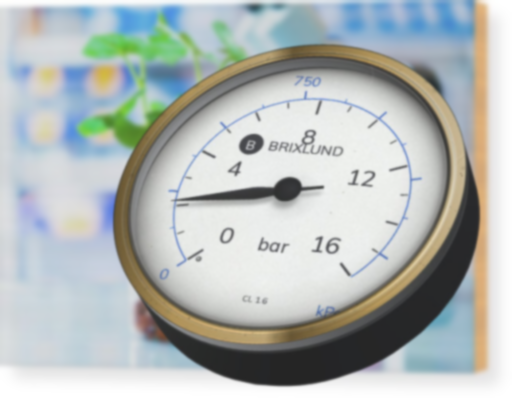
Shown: bar 2
